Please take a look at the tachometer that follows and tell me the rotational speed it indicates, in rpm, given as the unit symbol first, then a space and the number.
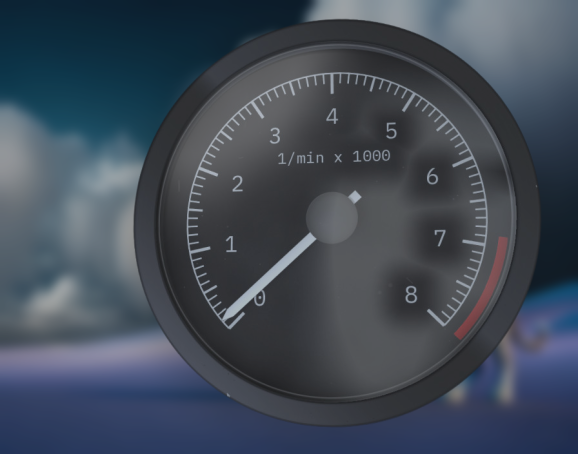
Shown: rpm 100
